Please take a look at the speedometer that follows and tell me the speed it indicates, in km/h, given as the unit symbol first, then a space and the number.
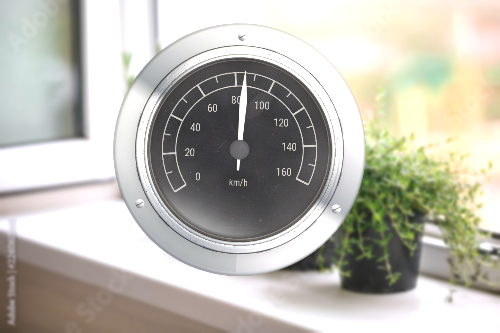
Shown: km/h 85
